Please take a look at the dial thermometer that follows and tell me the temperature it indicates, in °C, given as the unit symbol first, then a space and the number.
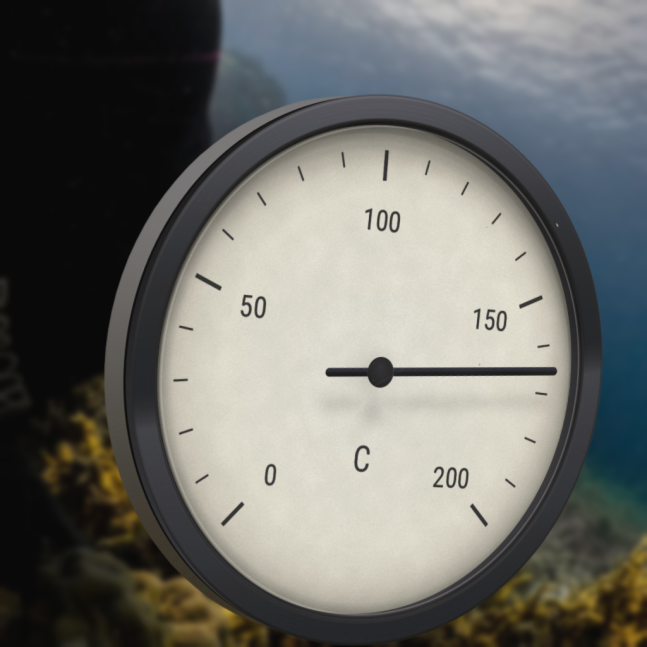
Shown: °C 165
